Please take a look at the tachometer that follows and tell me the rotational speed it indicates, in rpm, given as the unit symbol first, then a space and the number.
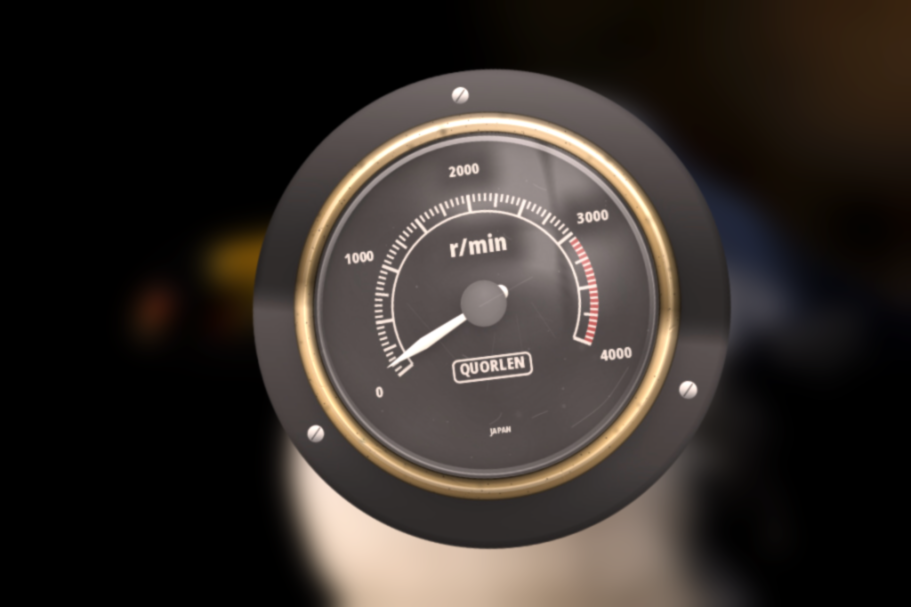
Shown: rpm 100
